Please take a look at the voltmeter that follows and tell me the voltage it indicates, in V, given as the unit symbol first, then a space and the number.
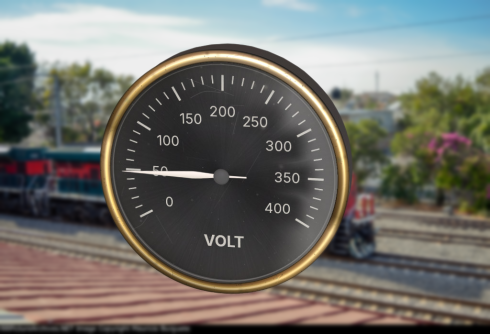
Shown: V 50
